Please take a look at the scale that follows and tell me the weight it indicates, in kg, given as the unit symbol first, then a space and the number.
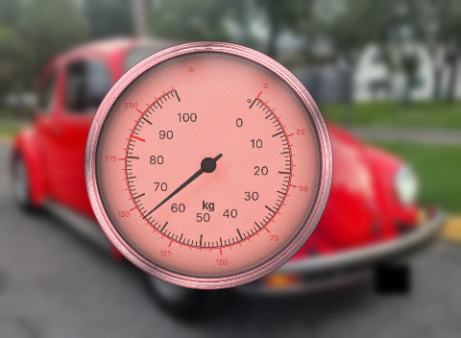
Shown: kg 65
